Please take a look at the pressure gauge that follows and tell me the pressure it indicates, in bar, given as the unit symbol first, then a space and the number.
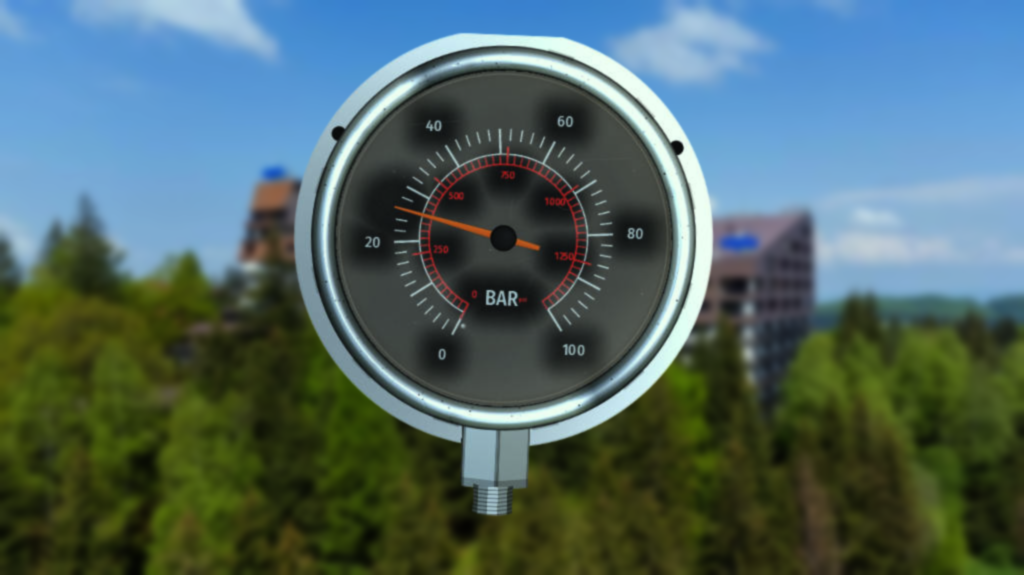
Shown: bar 26
